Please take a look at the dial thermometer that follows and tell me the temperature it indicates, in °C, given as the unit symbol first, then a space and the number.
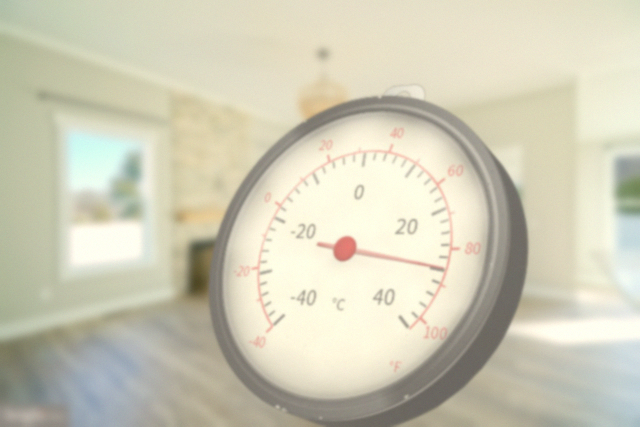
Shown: °C 30
